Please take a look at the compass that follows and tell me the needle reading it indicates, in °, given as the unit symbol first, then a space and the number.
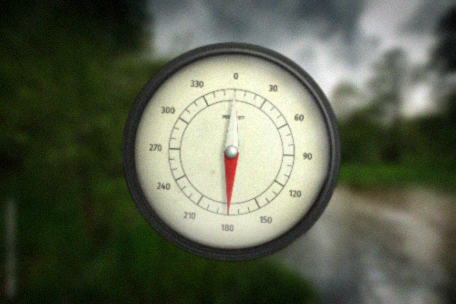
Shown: ° 180
